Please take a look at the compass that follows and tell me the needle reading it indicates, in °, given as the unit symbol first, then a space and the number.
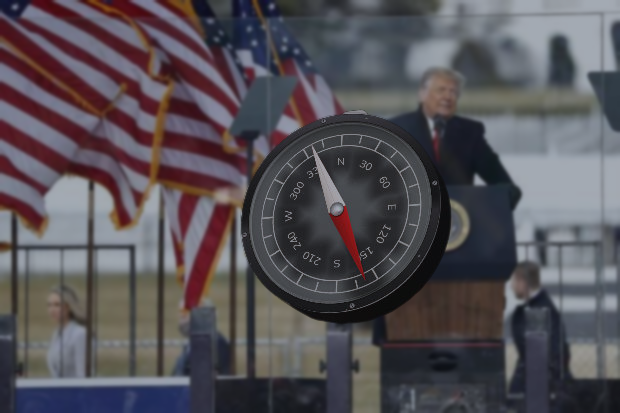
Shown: ° 157.5
